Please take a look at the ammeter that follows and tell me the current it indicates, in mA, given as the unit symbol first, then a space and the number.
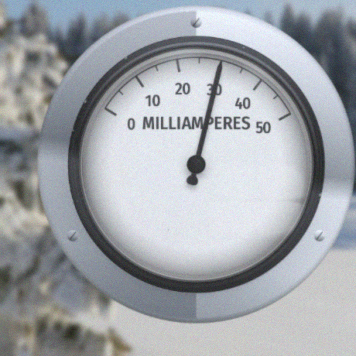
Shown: mA 30
